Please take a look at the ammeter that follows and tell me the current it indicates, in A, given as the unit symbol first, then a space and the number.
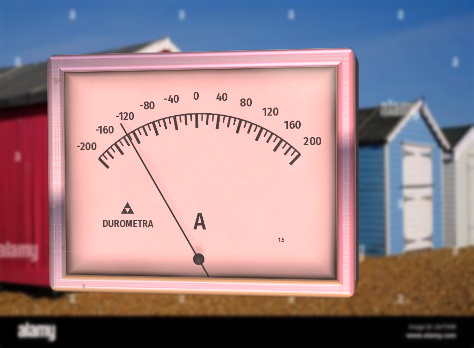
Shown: A -130
